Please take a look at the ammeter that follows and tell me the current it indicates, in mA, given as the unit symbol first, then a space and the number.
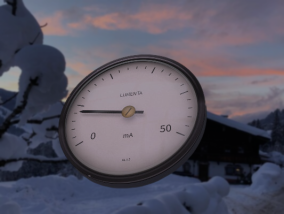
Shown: mA 8
